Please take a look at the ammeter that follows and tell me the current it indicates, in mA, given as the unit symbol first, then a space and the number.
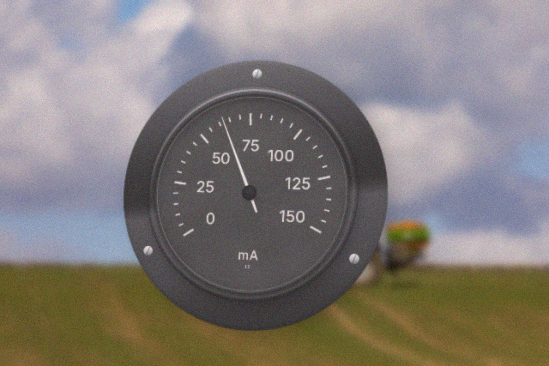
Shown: mA 62.5
